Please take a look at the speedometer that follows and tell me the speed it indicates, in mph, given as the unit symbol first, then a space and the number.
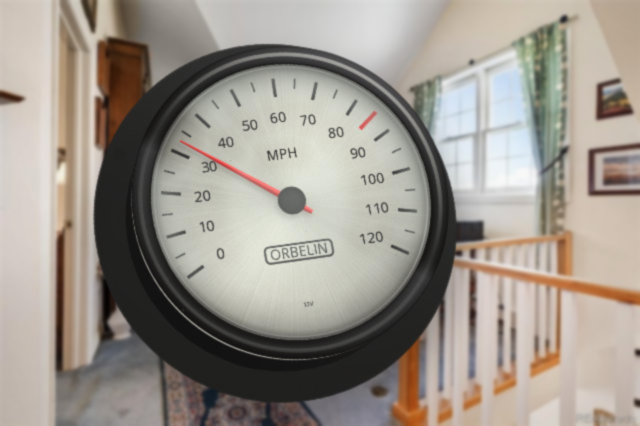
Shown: mph 32.5
